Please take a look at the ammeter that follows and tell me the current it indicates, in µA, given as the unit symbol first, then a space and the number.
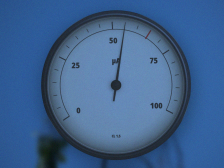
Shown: µA 55
